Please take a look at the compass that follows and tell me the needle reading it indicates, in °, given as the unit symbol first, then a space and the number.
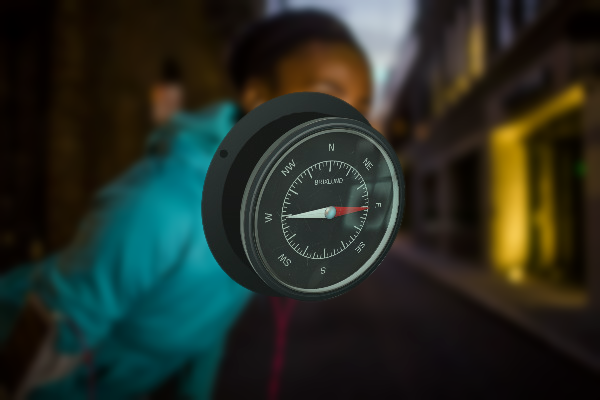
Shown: ° 90
